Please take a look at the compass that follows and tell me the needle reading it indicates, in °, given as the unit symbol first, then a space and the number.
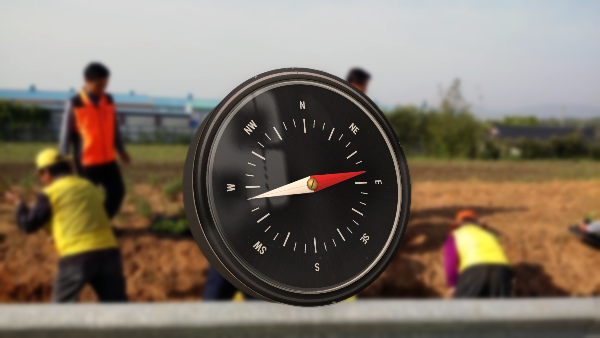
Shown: ° 80
